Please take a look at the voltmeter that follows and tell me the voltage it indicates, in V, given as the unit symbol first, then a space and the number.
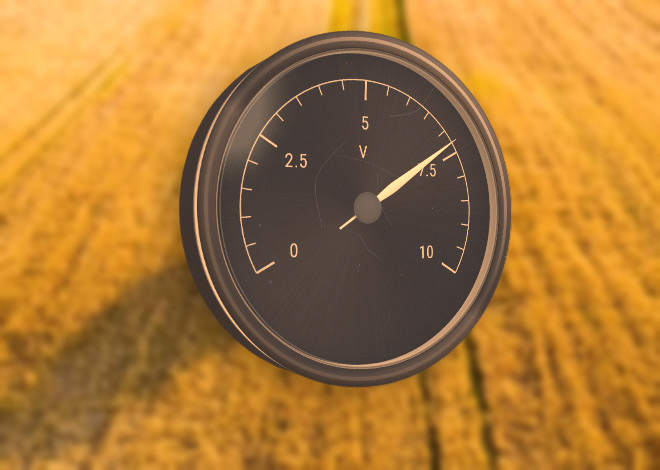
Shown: V 7.25
